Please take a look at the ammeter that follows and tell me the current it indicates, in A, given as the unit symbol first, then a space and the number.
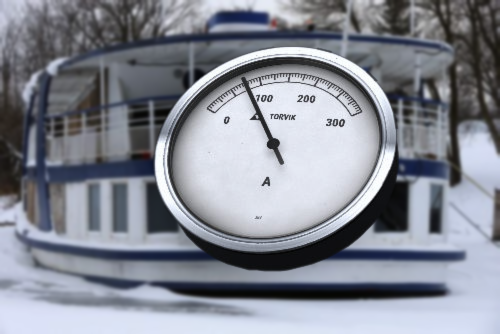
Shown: A 75
